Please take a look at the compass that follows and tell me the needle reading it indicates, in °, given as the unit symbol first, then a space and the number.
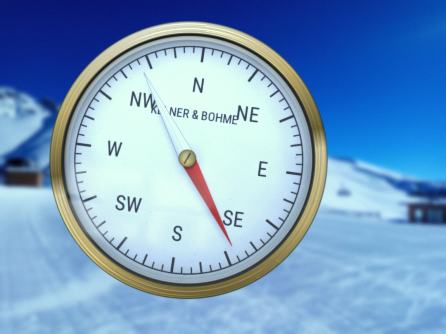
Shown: ° 145
